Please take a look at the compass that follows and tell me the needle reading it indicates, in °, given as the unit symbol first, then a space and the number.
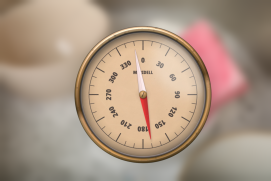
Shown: ° 170
